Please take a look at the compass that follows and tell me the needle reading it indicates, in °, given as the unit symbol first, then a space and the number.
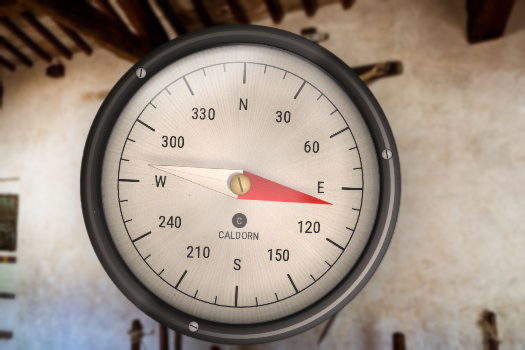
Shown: ° 100
